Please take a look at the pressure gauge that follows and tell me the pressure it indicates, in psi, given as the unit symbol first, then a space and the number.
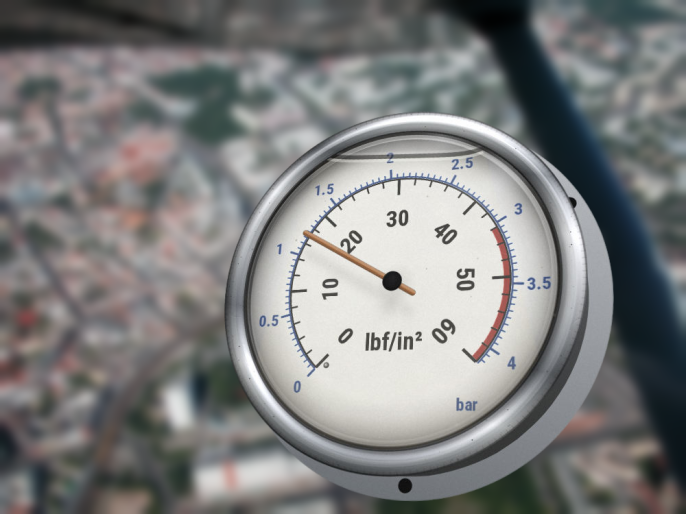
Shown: psi 17
